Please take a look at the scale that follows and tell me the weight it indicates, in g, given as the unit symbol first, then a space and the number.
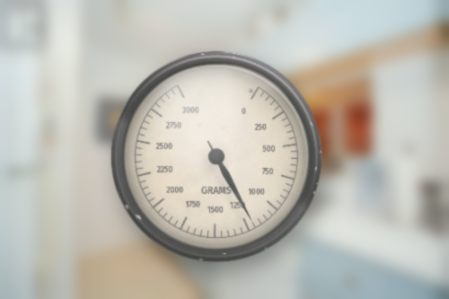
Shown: g 1200
